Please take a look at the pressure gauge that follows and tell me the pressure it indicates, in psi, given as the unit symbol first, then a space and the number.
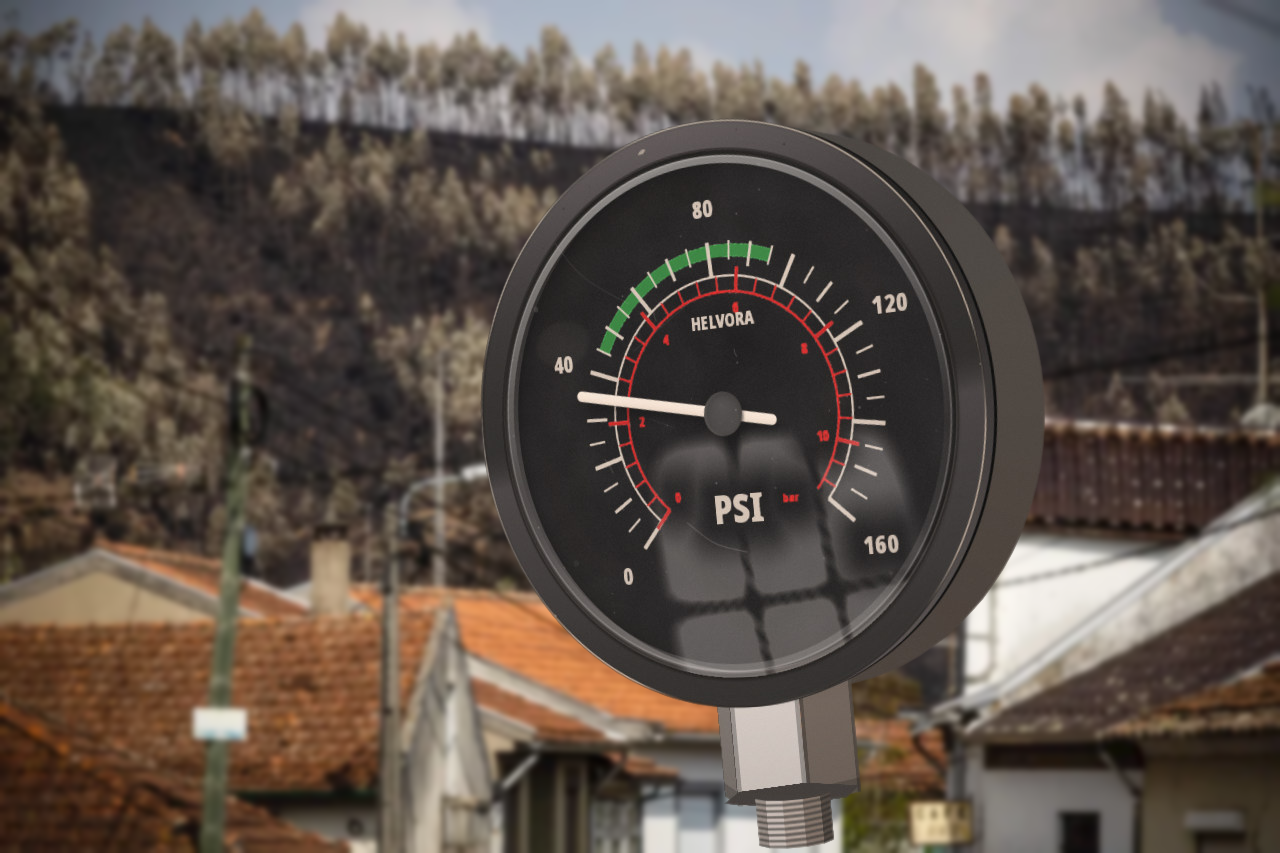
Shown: psi 35
